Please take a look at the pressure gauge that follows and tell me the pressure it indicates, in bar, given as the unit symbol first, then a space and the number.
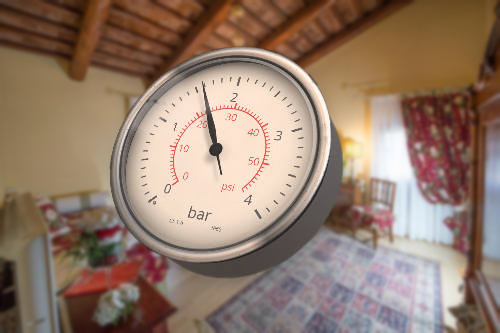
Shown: bar 1.6
